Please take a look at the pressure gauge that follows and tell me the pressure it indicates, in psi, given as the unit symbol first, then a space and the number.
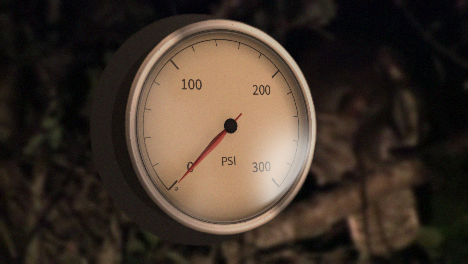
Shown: psi 0
